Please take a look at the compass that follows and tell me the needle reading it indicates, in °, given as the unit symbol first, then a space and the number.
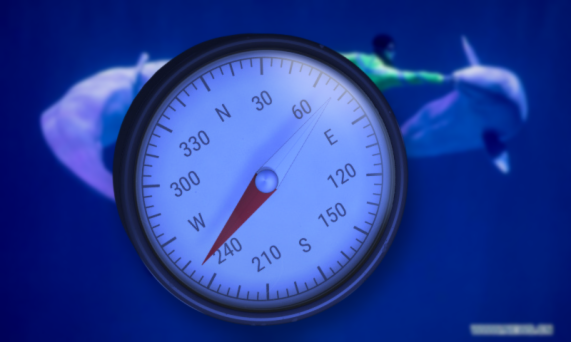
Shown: ° 250
